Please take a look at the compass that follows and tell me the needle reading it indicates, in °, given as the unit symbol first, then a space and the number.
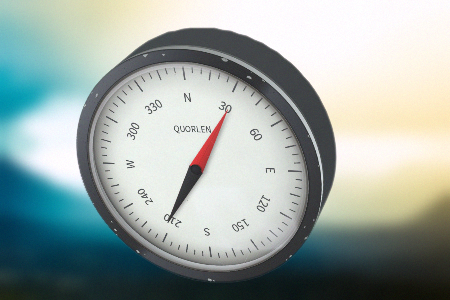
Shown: ° 32.5
